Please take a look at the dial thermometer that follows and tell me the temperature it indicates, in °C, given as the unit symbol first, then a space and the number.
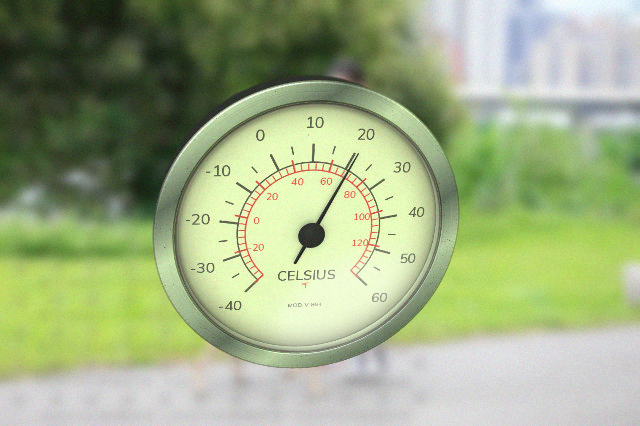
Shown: °C 20
